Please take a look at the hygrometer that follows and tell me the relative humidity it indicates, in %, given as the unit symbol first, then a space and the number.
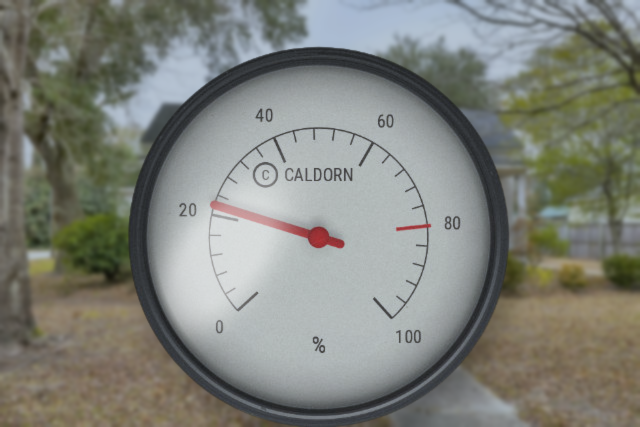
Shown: % 22
